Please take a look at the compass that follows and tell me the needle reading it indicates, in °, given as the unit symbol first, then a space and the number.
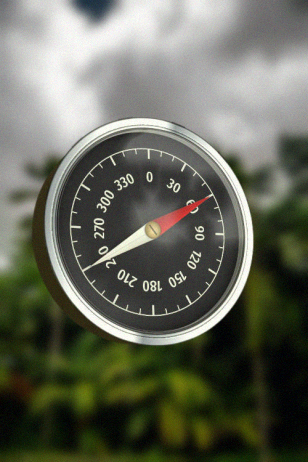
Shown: ° 60
